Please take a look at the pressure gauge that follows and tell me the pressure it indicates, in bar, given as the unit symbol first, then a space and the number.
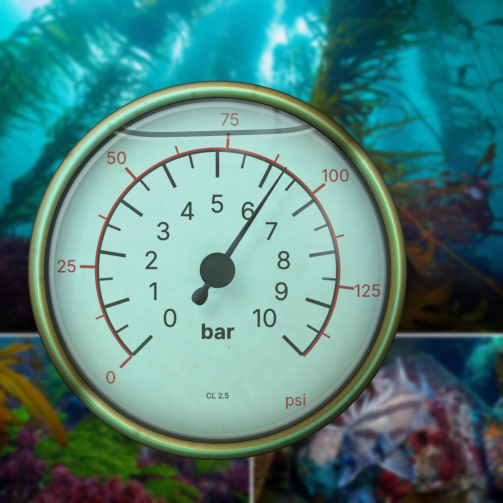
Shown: bar 6.25
